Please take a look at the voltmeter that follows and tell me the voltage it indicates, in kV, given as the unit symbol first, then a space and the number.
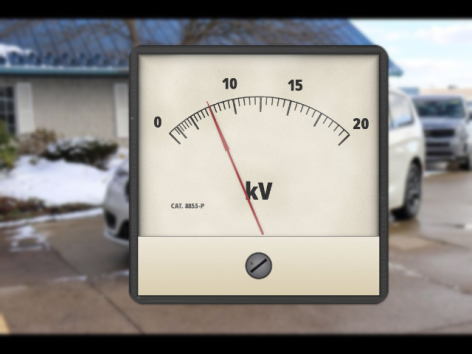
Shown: kV 7.5
